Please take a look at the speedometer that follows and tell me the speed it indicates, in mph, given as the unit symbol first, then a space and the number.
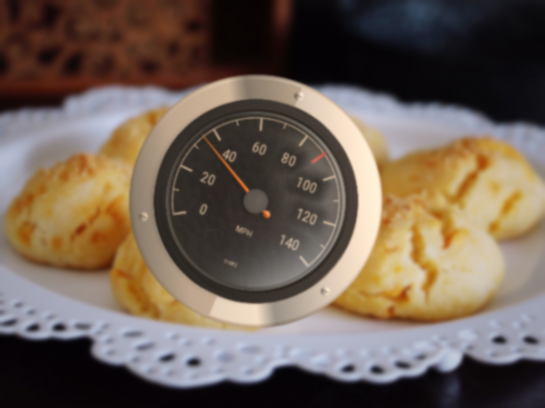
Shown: mph 35
